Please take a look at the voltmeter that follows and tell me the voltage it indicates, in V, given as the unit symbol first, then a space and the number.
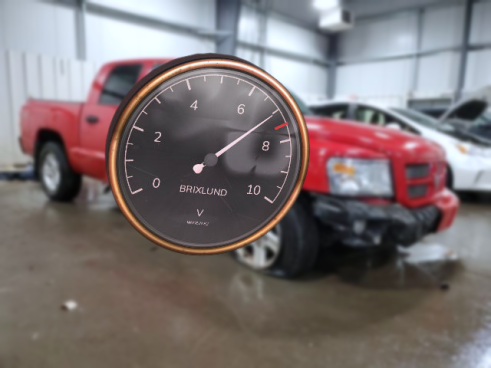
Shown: V 7
